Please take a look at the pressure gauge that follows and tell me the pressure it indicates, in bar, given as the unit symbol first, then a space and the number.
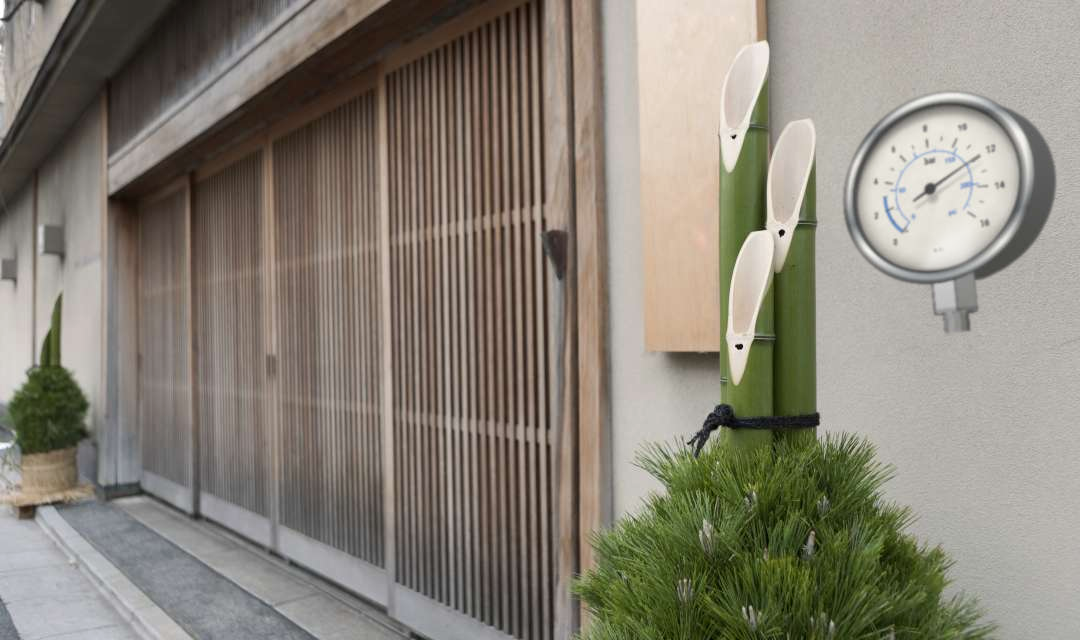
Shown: bar 12
